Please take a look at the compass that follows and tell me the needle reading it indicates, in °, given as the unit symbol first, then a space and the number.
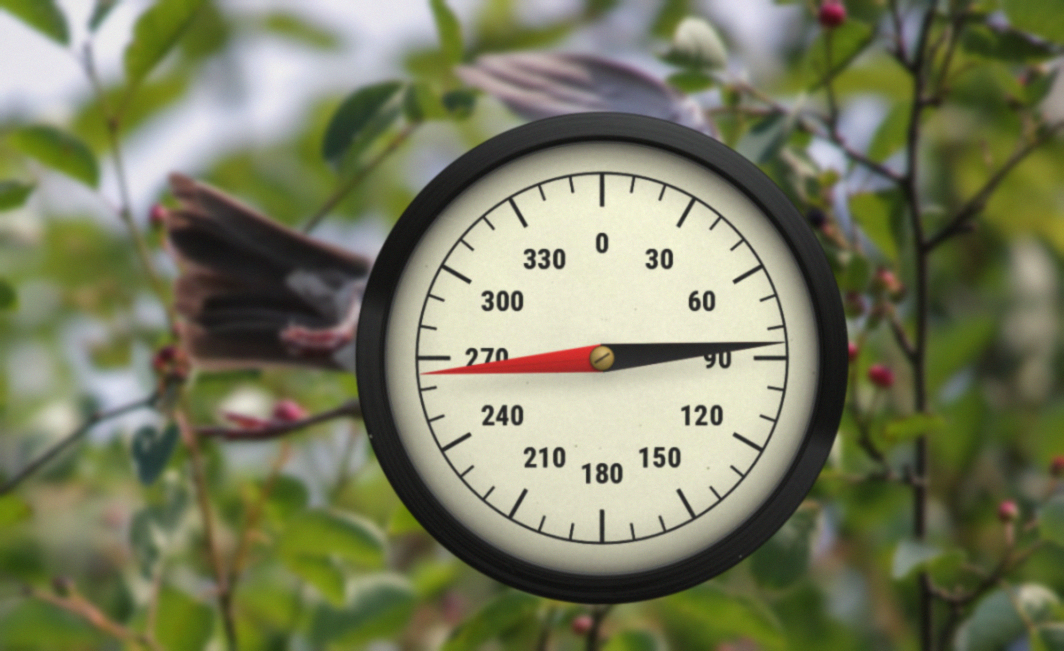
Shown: ° 265
